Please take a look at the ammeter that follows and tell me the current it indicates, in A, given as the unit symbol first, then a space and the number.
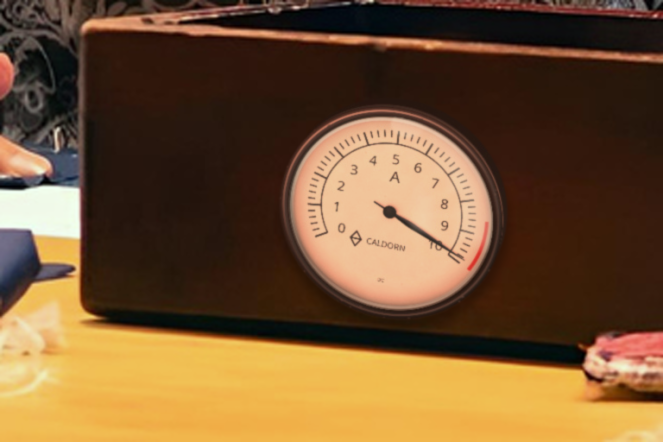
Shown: A 9.8
